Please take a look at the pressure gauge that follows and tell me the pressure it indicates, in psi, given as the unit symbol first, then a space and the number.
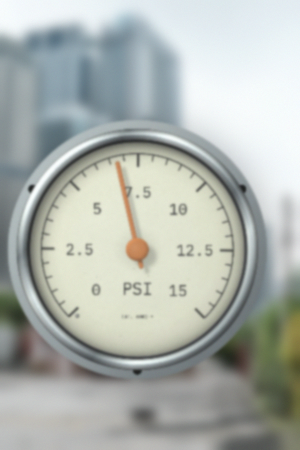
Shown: psi 6.75
